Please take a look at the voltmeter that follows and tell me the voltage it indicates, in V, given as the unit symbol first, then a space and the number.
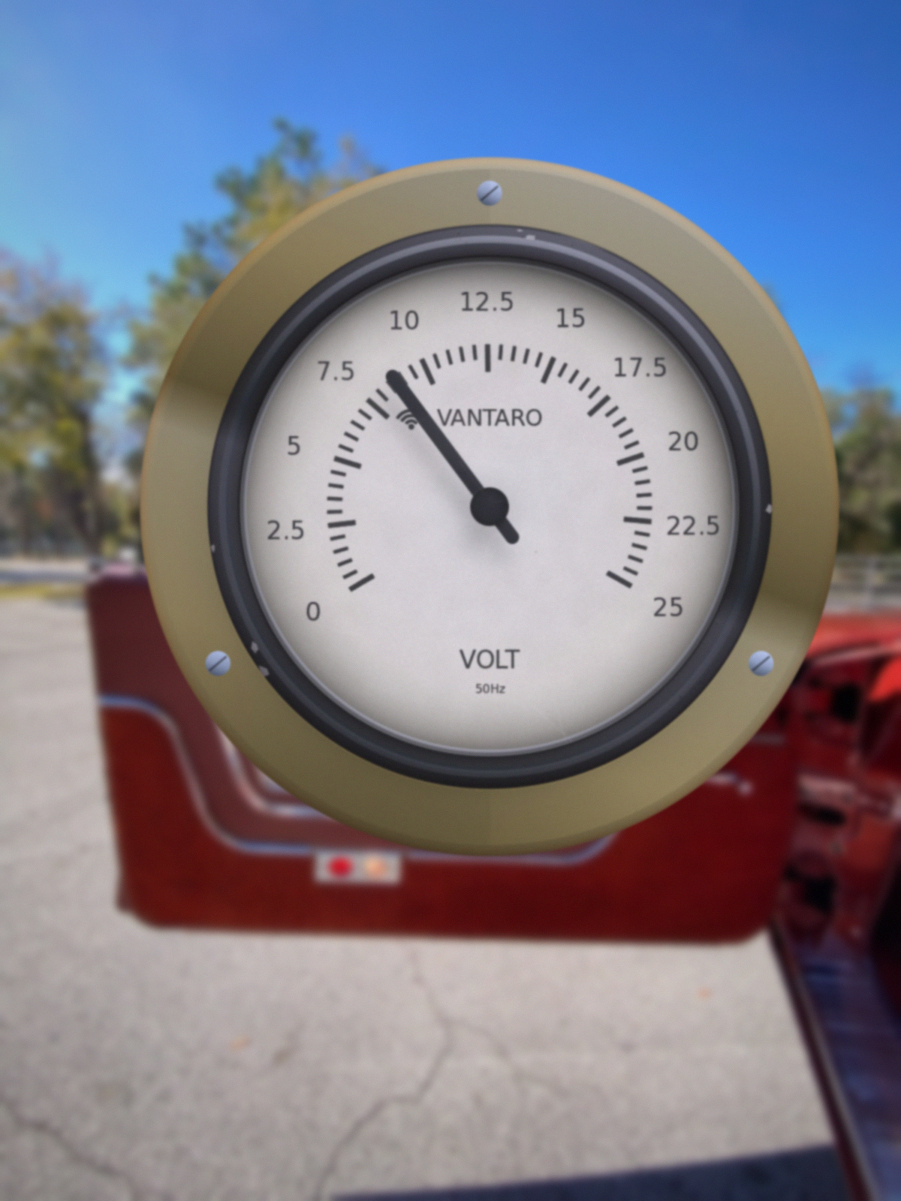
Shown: V 8.75
